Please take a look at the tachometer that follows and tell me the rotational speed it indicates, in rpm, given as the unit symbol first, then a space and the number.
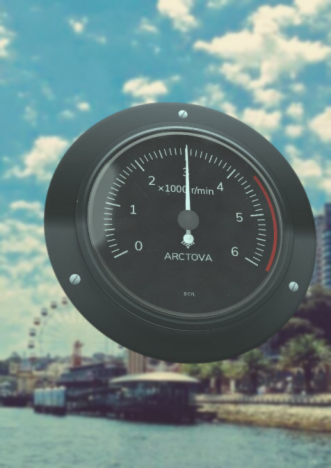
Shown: rpm 3000
